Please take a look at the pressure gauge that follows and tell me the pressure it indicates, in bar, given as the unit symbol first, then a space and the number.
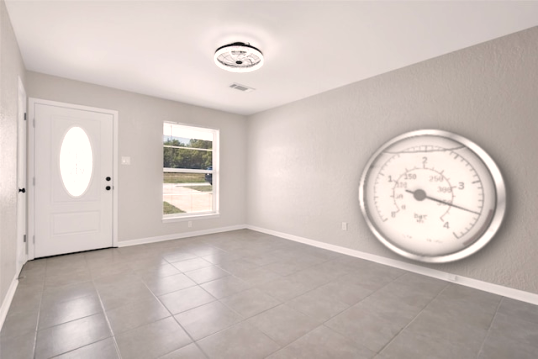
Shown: bar 3.5
